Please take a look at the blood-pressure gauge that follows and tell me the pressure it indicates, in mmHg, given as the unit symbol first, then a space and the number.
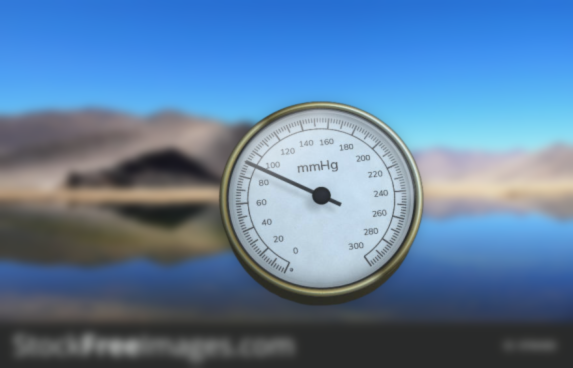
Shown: mmHg 90
